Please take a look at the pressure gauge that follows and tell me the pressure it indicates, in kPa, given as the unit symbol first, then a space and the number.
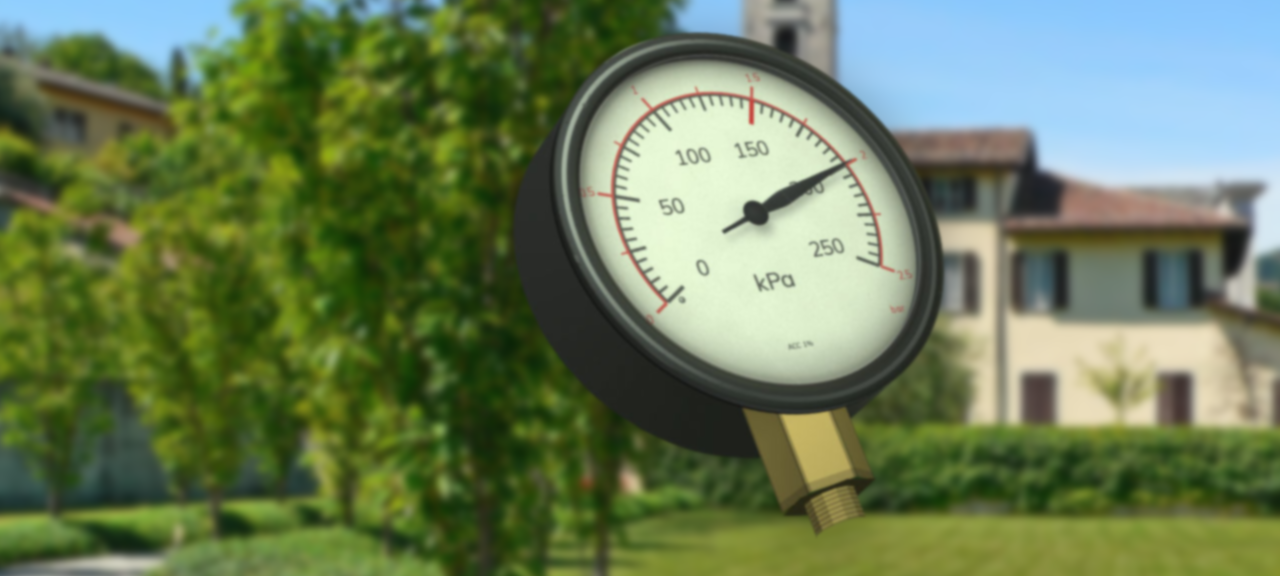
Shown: kPa 200
